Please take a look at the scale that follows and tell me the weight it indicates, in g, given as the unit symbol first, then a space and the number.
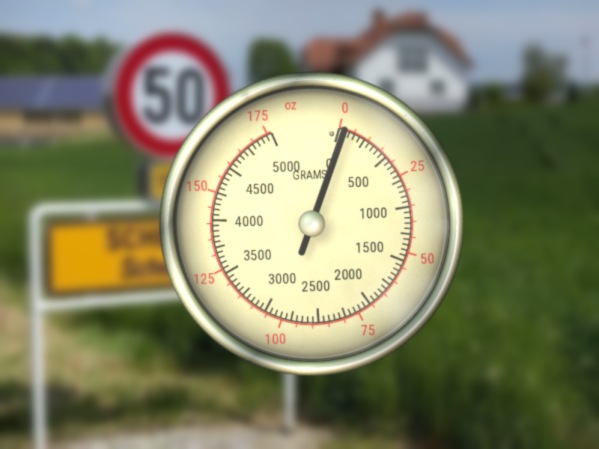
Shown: g 50
